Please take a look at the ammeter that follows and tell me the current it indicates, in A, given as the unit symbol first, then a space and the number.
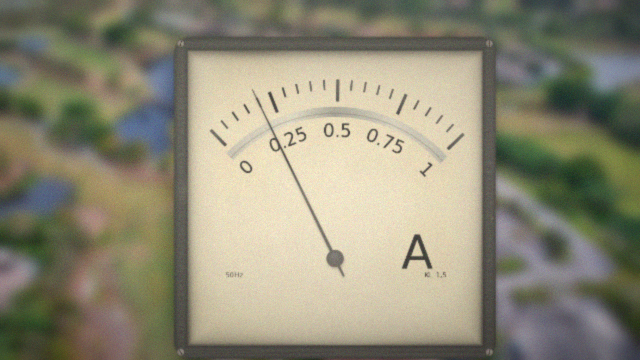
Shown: A 0.2
